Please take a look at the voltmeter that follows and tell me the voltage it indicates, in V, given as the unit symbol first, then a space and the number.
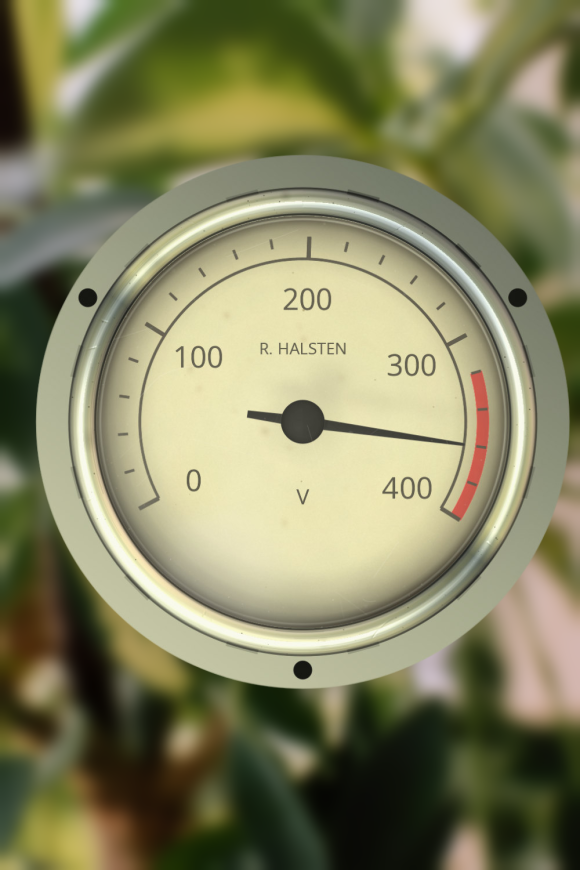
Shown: V 360
